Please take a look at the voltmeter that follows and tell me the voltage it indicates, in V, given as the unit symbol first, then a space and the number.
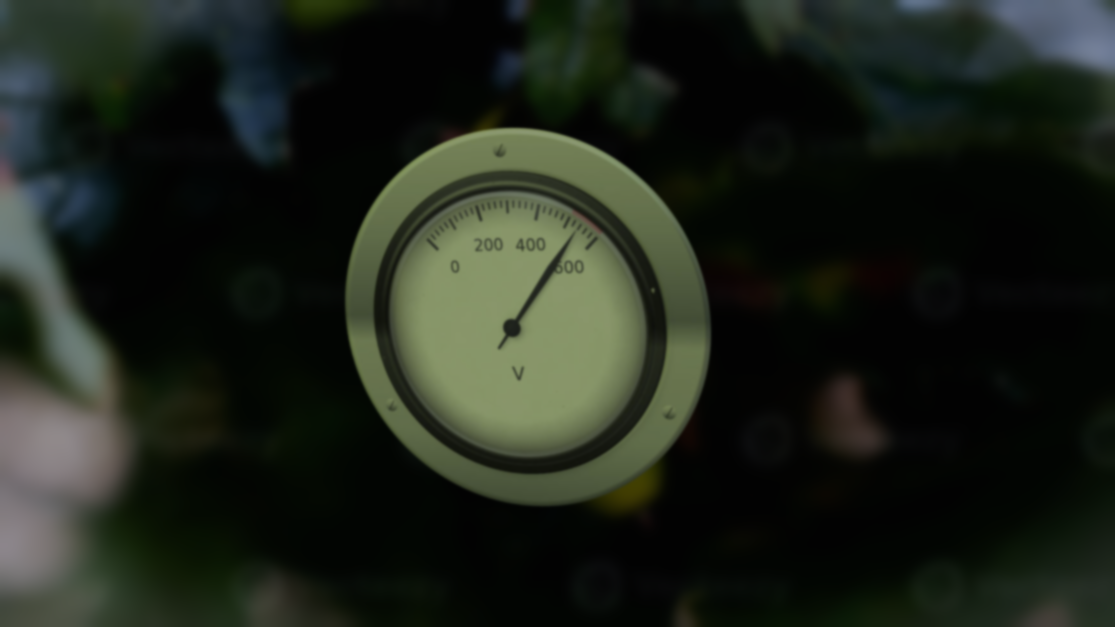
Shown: V 540
